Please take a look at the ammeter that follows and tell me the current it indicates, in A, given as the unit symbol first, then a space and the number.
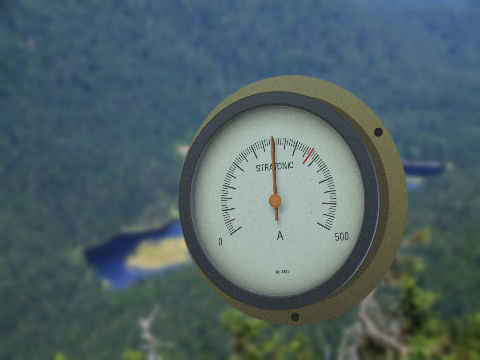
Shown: A 250
